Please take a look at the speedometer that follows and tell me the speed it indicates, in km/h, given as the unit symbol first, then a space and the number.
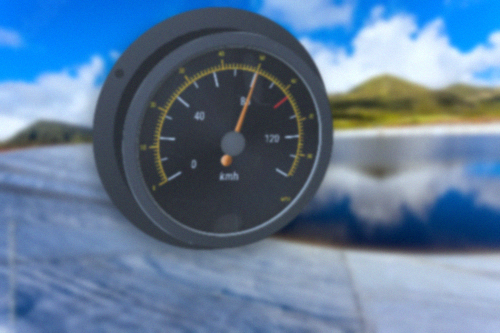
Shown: km/h 80
